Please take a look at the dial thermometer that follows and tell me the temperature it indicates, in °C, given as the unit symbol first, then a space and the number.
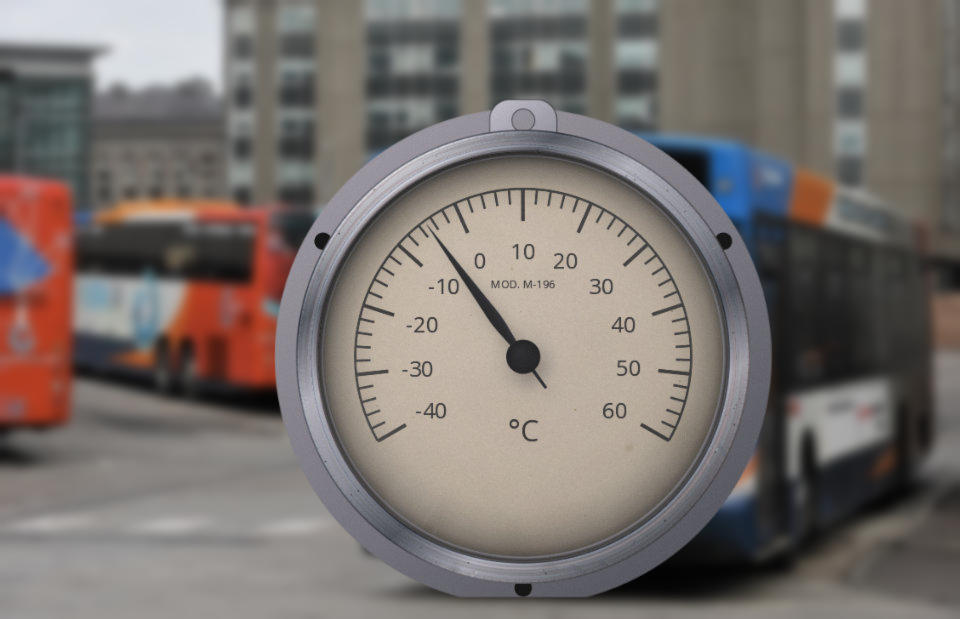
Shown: °C -5
